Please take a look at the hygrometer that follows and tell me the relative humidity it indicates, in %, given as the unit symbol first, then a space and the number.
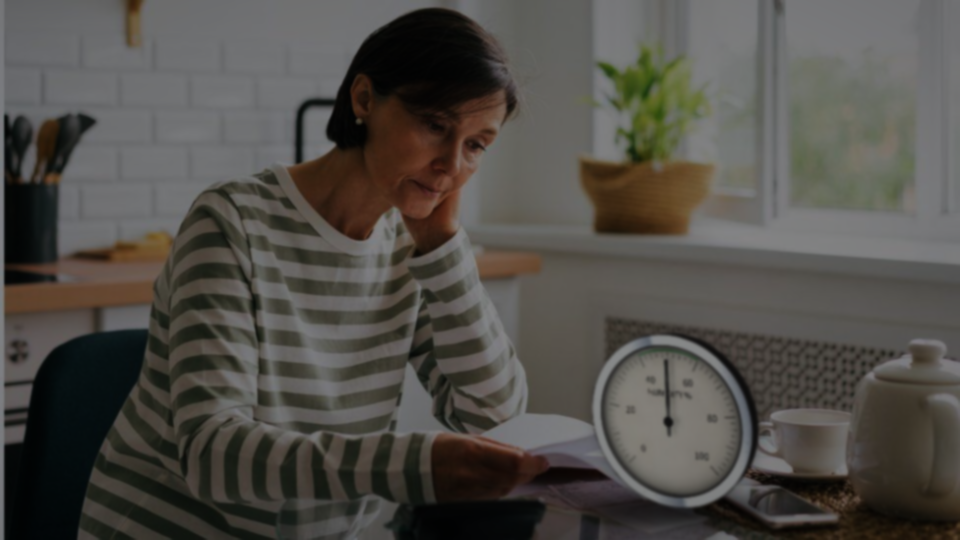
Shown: % 50
